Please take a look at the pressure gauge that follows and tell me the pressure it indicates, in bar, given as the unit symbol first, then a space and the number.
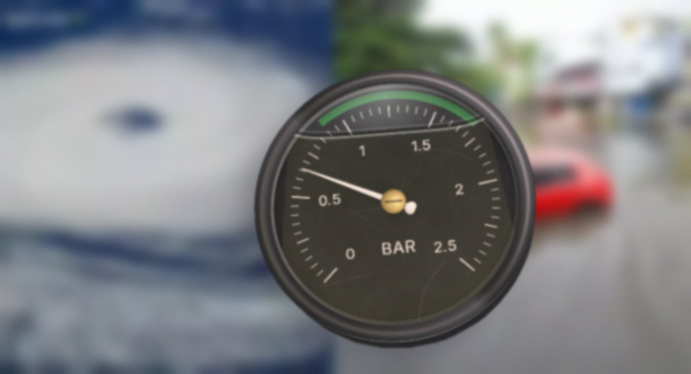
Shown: bar 0.65
